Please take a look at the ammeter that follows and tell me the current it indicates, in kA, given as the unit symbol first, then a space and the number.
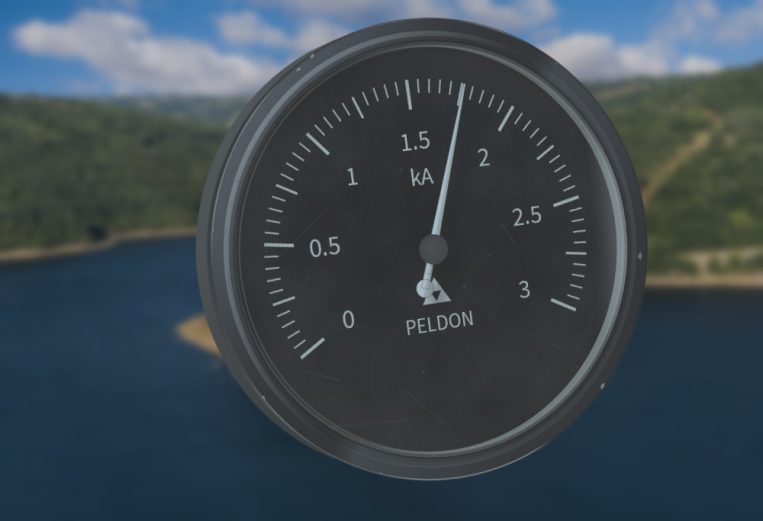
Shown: kA 1.75
